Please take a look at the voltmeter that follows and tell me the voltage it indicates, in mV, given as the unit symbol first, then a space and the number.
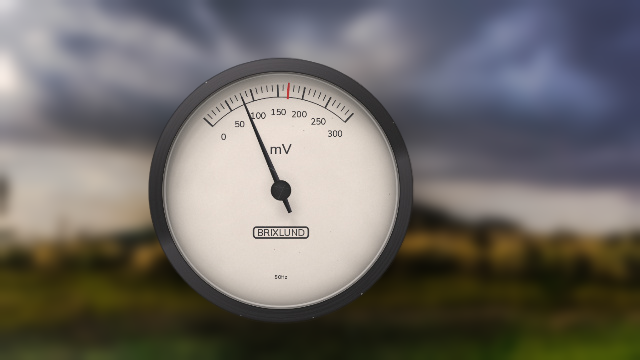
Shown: mV 80
